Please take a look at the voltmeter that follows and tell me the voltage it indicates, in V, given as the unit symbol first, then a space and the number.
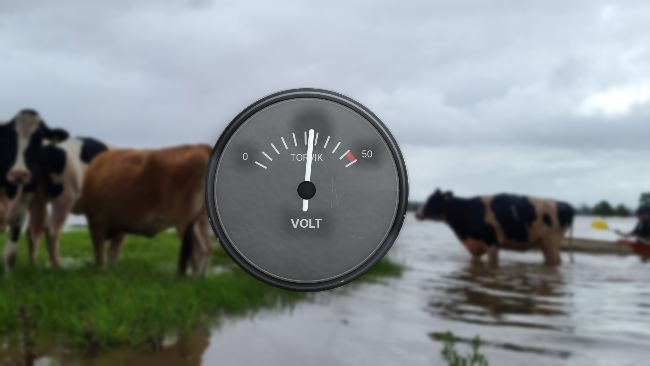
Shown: V 27.5
